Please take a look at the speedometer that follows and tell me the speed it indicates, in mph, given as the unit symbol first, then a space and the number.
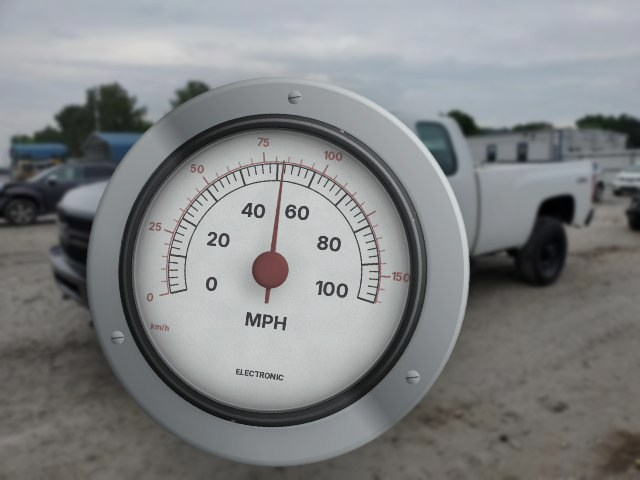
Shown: mph 52
